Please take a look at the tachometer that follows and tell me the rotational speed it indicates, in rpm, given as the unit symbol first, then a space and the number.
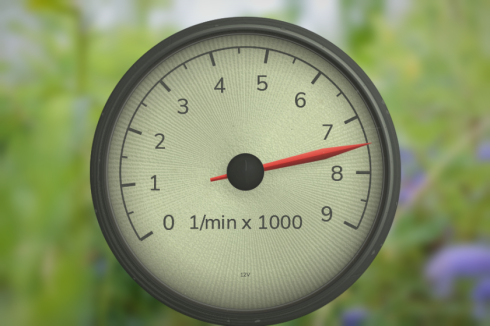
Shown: rpm 7500
